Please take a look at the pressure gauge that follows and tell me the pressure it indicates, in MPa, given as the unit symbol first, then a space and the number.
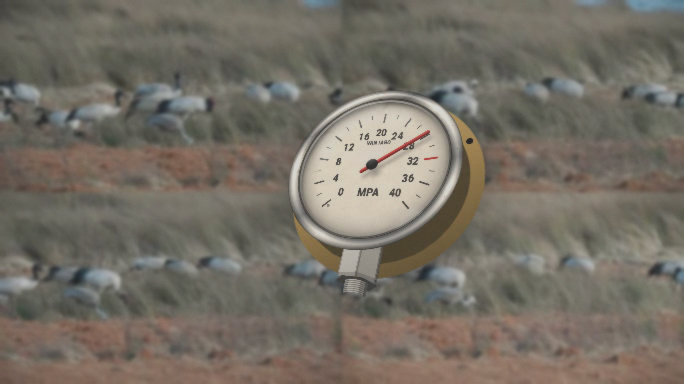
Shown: MPa 28
